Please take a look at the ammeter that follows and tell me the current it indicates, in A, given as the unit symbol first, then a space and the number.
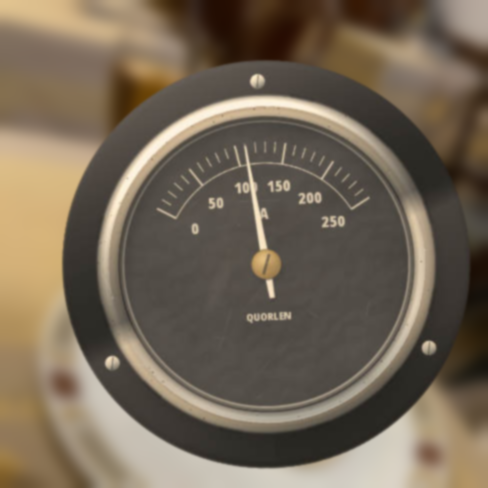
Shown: A 110
